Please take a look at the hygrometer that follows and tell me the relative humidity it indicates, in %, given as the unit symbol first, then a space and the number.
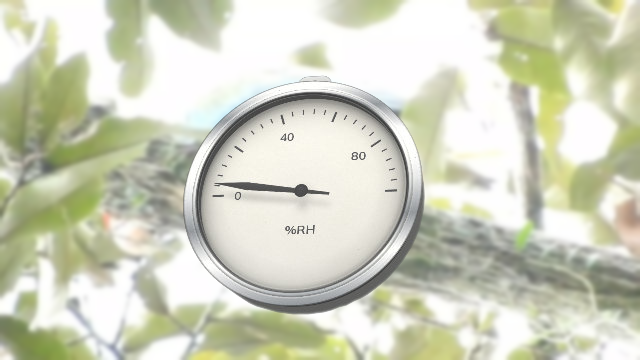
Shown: % 4
